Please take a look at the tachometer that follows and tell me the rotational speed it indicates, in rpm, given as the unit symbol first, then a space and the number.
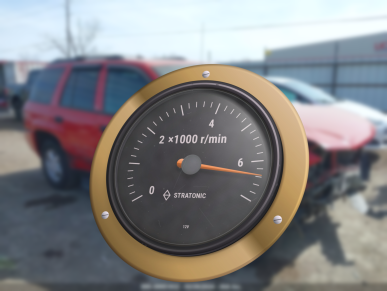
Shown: rpm 6400
